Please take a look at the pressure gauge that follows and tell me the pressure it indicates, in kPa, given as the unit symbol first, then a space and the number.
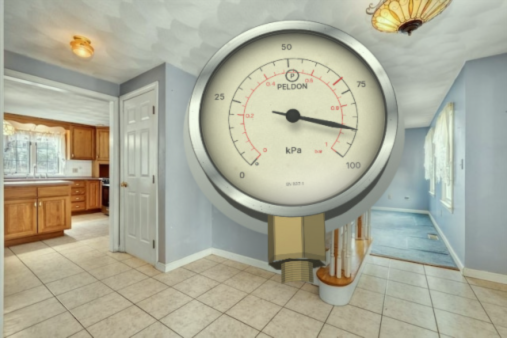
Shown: kPa 90
